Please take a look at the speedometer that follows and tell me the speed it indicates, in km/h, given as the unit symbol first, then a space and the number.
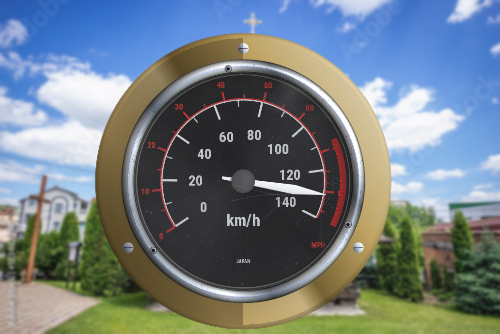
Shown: km/h 130
